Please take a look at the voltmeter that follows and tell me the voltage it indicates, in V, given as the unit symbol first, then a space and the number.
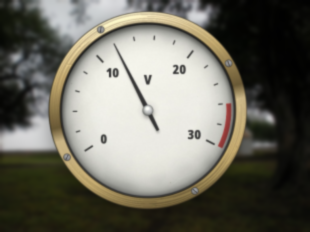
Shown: V 12
